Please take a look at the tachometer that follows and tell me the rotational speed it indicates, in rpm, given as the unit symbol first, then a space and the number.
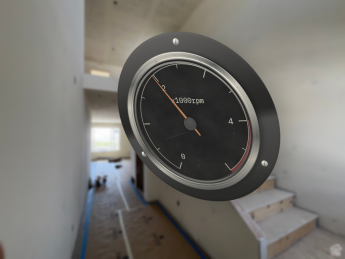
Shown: rpm 2000
